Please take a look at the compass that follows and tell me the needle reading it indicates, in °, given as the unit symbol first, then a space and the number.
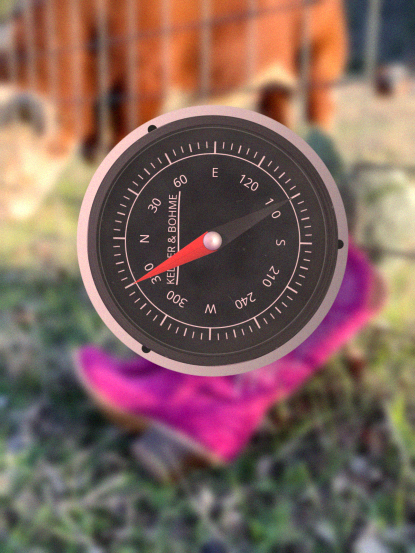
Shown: ° 330
